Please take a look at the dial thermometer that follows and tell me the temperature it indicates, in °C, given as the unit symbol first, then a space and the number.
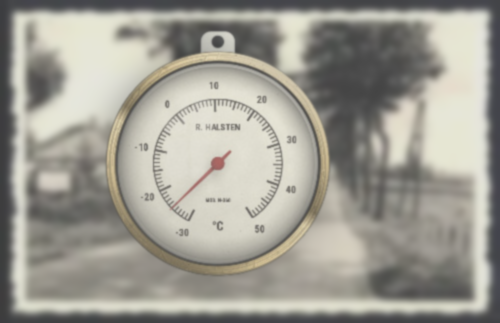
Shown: °C -25
